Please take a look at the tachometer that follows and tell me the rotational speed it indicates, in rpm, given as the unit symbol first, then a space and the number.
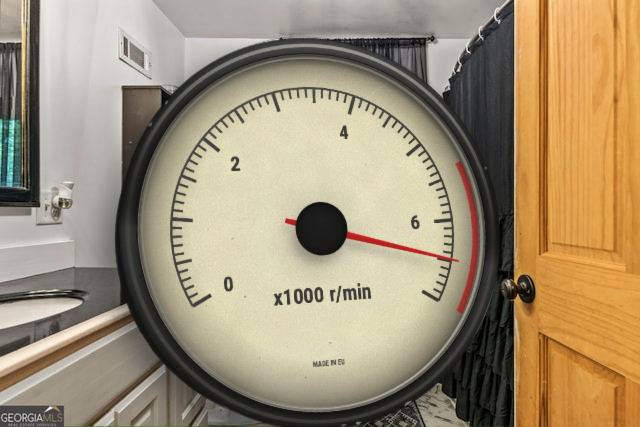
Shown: rpm 6500
